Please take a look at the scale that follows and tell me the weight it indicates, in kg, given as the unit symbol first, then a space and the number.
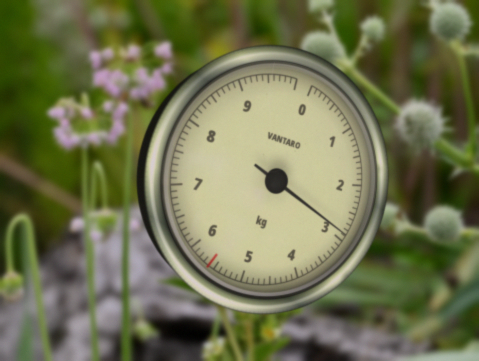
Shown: kg 2.9
